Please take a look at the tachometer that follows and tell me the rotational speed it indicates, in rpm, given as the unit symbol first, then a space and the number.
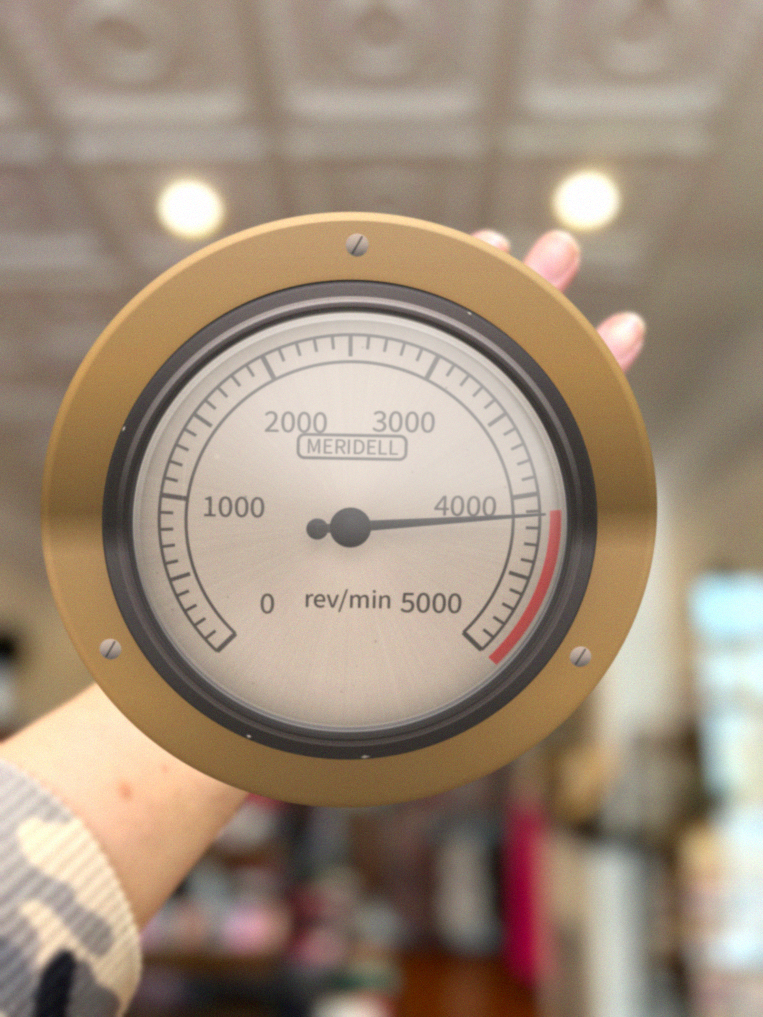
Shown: rpm 4100
